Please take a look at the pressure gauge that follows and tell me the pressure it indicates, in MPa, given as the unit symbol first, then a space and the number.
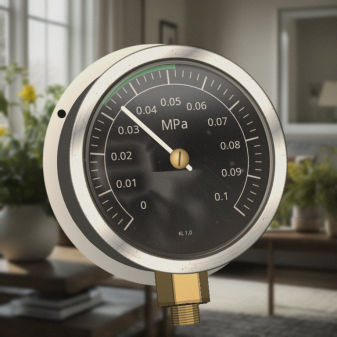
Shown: MPa 0.034
